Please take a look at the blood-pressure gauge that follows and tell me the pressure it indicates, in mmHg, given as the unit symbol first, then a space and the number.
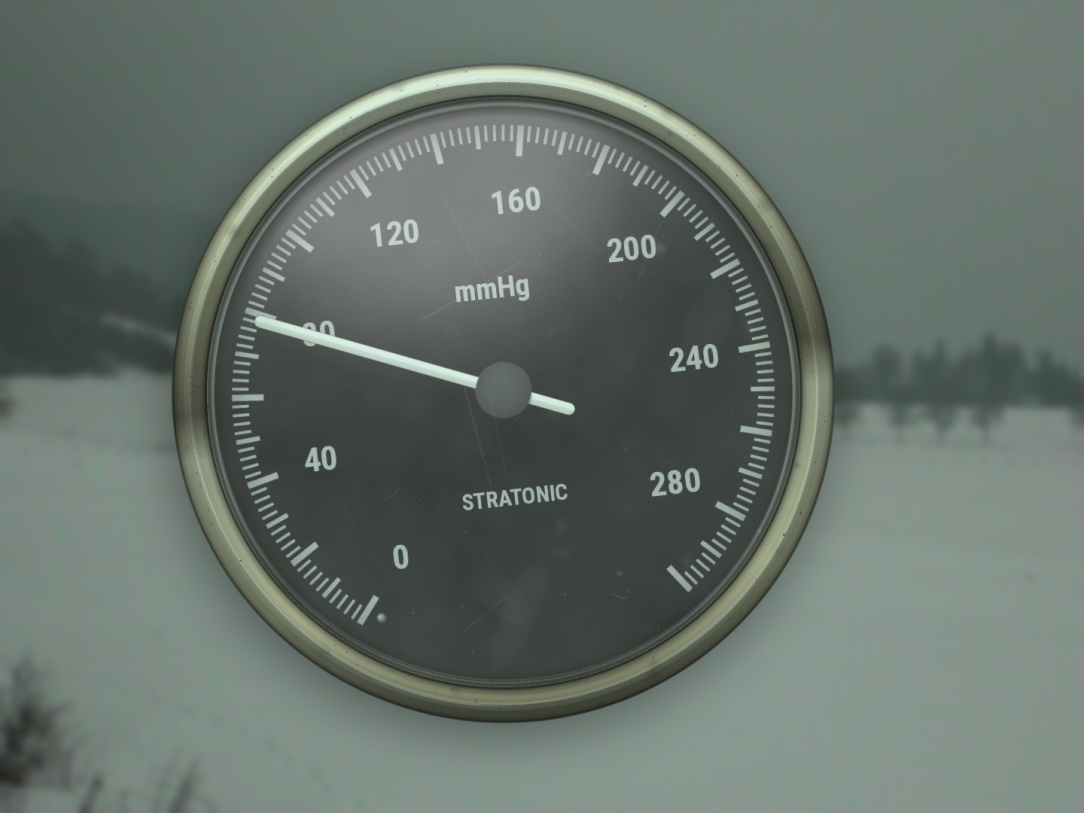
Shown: mmHg 78
